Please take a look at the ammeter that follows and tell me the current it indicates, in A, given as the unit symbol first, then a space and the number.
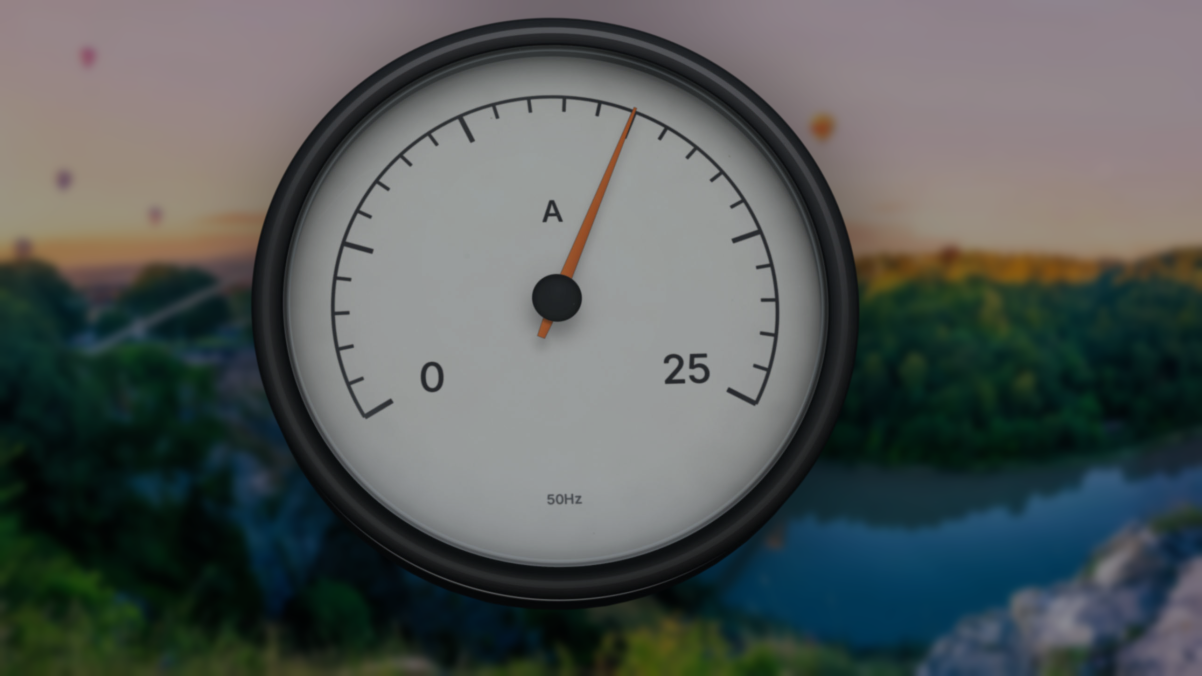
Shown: A 15
